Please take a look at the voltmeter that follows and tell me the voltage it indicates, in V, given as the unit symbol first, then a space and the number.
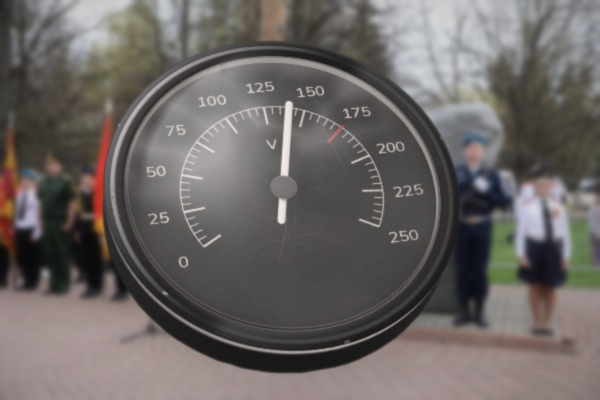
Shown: V 140
